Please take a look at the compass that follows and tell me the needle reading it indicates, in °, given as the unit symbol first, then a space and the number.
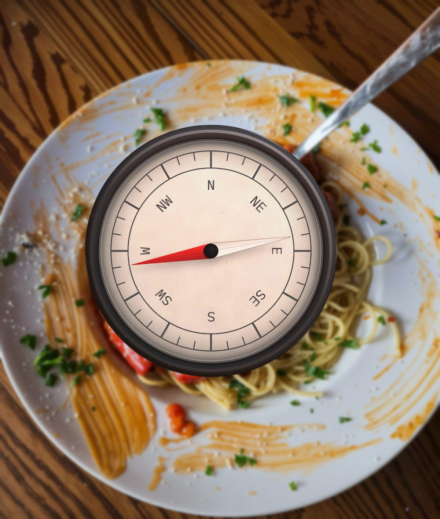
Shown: ° 260
